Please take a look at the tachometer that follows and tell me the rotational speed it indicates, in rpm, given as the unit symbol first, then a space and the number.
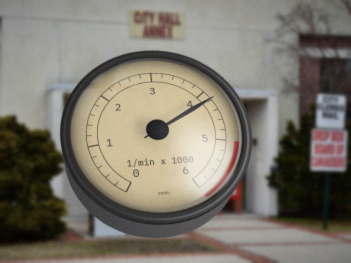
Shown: rpm 4200
